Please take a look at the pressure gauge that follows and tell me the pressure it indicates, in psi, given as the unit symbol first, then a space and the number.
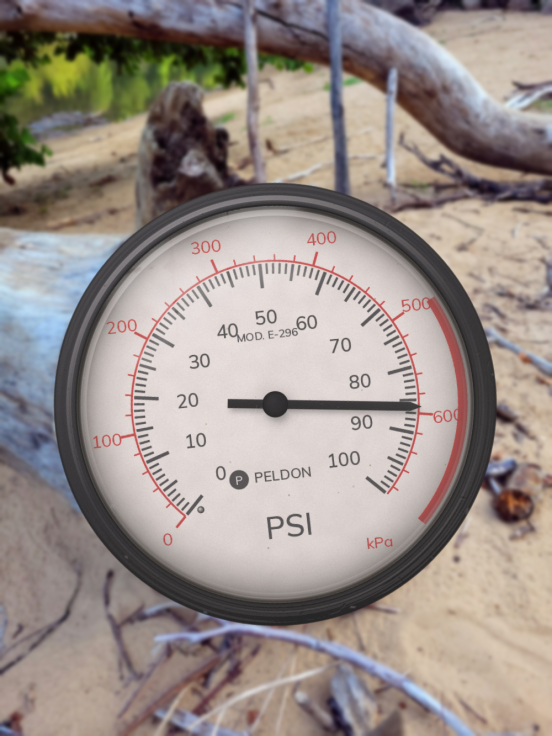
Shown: psi 86
